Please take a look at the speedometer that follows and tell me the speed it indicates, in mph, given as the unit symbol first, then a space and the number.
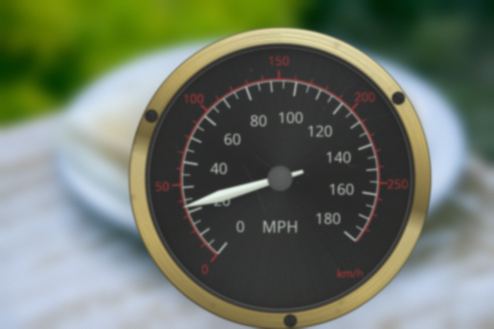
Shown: mph 22.5
